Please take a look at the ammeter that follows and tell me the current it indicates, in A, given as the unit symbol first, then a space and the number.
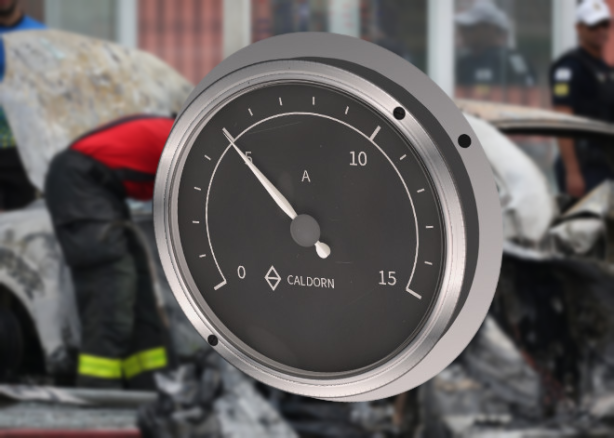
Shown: A 5
